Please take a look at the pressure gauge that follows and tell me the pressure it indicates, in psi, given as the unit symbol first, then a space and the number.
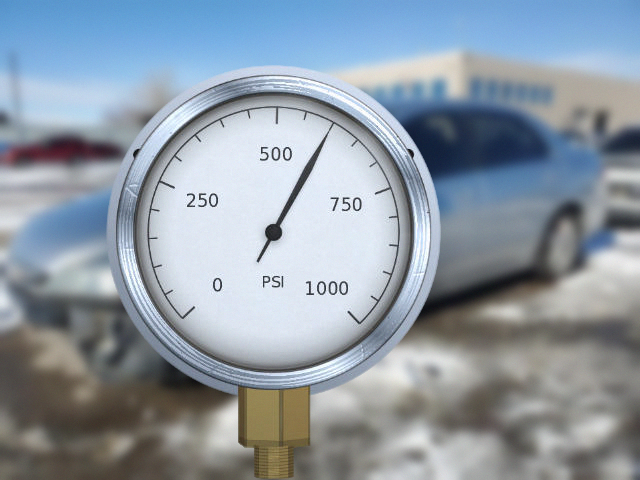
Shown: psi 600
